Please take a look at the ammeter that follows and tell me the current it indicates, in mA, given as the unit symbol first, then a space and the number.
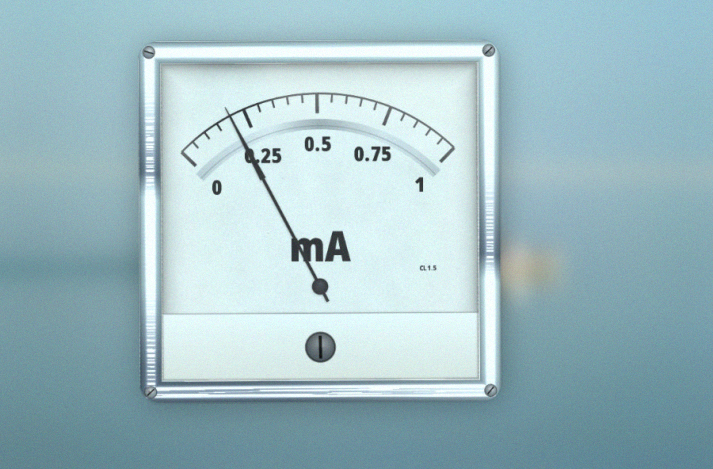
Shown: mA 0.2
